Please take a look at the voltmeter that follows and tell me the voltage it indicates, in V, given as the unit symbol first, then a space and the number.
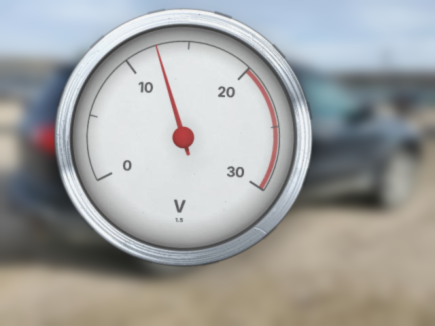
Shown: V 12.5
